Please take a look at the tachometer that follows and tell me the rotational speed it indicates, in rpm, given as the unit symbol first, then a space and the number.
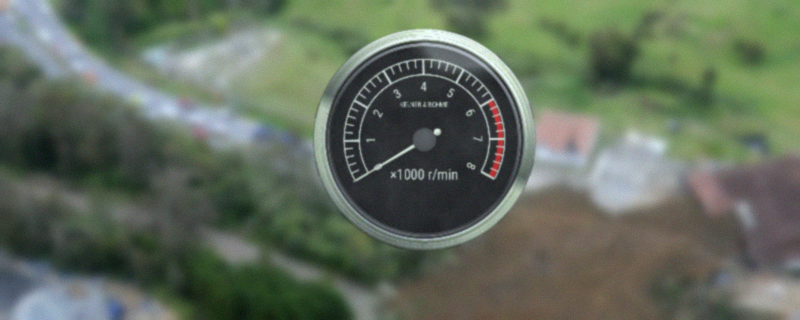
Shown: rpm 0
